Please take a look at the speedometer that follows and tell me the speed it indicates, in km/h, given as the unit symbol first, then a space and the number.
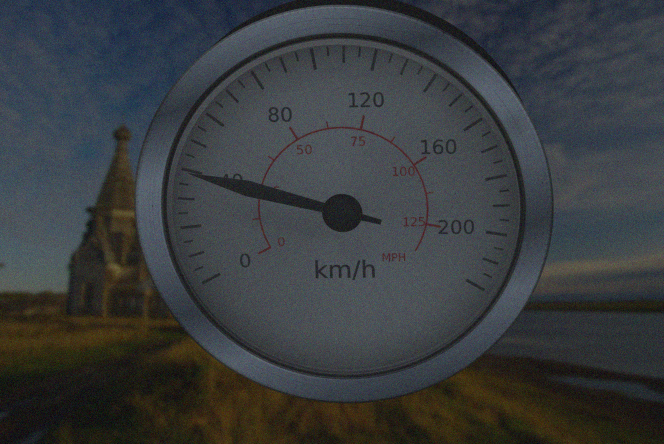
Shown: km/h 40
